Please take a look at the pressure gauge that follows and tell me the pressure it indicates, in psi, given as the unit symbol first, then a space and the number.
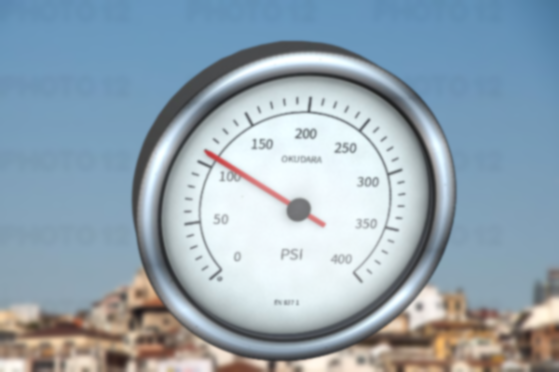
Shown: psi 110
